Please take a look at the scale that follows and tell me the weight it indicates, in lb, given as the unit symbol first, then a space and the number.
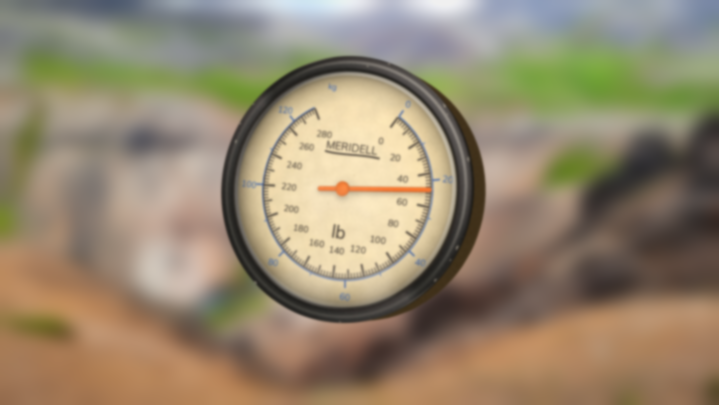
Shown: lb 50
